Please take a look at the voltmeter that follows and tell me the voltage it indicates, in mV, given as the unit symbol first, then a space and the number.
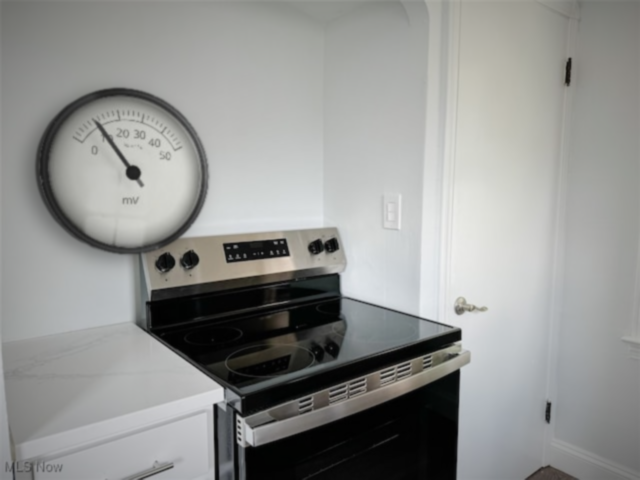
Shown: mV 10
